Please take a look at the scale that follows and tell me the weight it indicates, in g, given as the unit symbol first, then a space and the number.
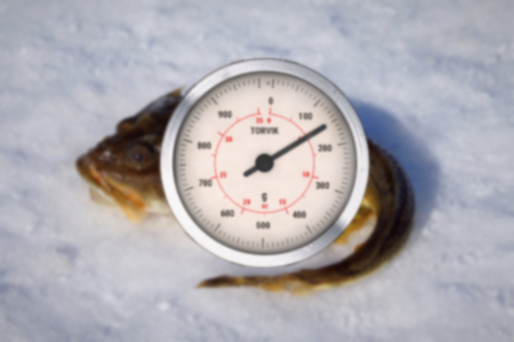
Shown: g 150
